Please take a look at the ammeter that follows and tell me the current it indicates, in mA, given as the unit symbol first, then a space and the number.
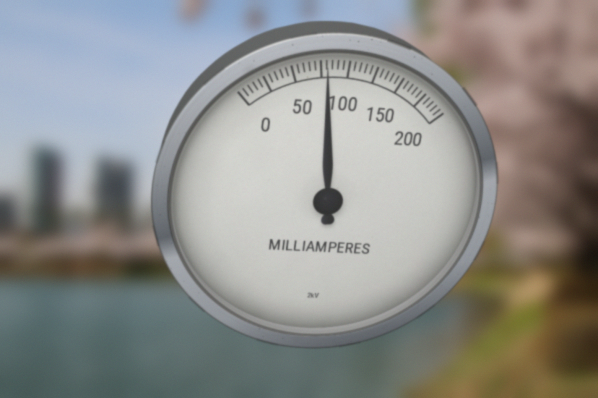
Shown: mA 80
